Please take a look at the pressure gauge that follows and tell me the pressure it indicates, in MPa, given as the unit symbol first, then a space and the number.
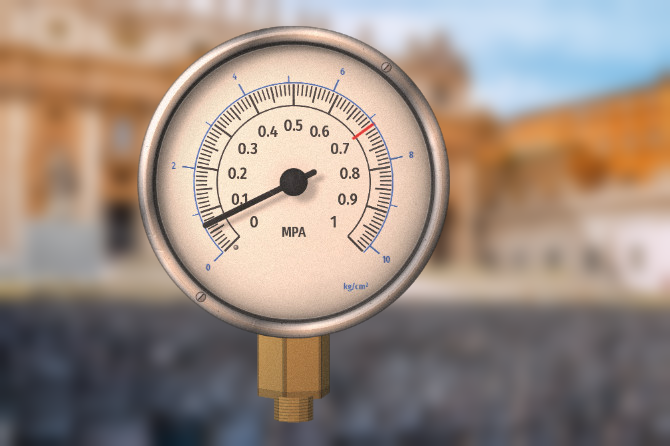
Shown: MPa 0.07
